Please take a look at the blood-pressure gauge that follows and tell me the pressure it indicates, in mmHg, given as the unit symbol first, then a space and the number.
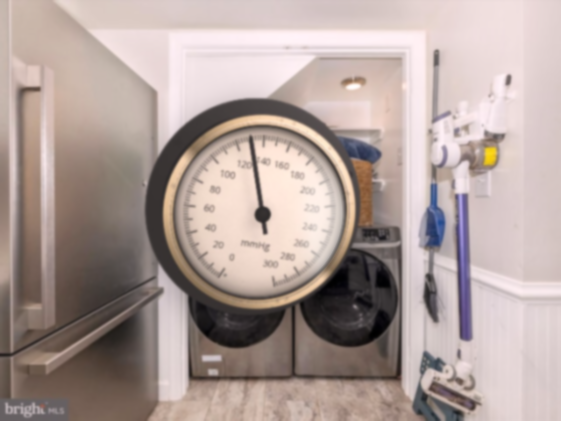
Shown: mmHg 130
